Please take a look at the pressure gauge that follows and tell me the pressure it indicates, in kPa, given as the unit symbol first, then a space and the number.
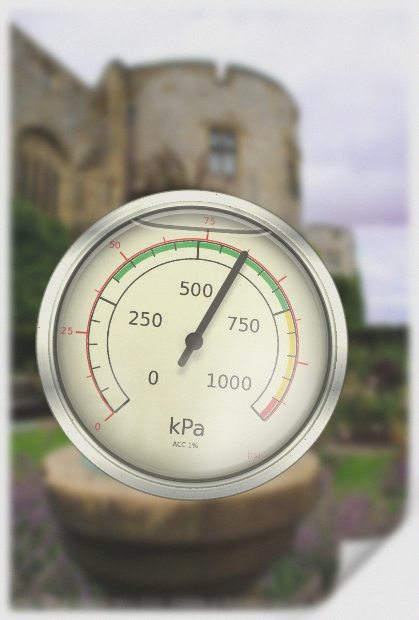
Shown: kPa 600
